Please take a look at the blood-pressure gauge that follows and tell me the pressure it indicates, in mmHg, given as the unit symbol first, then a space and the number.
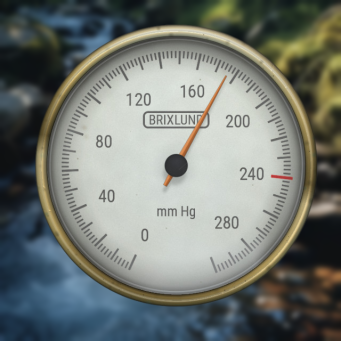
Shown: mmHg 176
